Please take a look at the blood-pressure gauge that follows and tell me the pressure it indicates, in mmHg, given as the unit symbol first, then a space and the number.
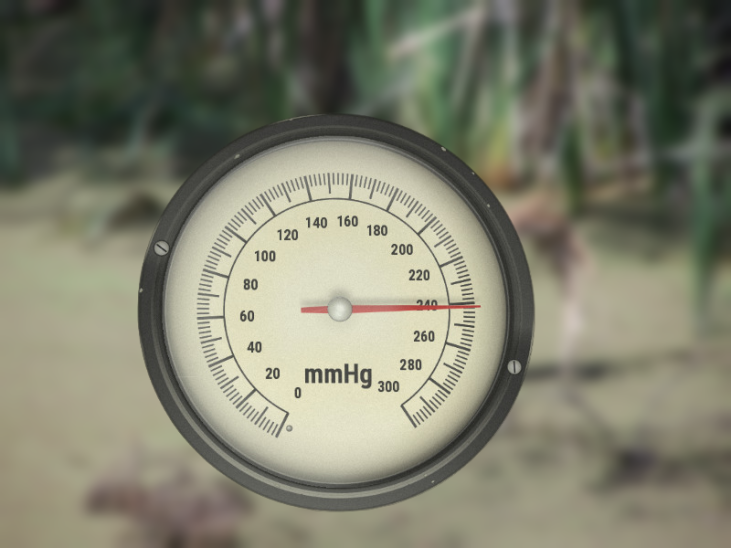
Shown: mmHg 242
